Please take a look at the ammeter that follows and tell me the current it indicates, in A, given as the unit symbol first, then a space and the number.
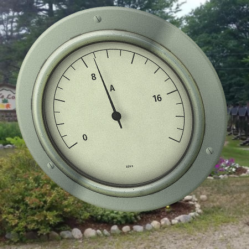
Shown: A 9
